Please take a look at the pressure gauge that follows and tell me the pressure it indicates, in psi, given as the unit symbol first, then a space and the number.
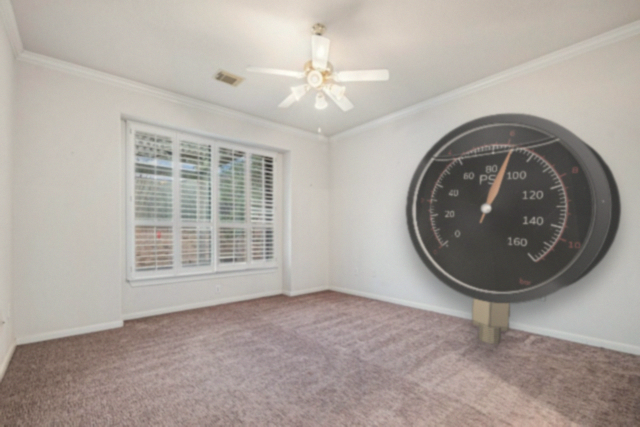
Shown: psi 90
